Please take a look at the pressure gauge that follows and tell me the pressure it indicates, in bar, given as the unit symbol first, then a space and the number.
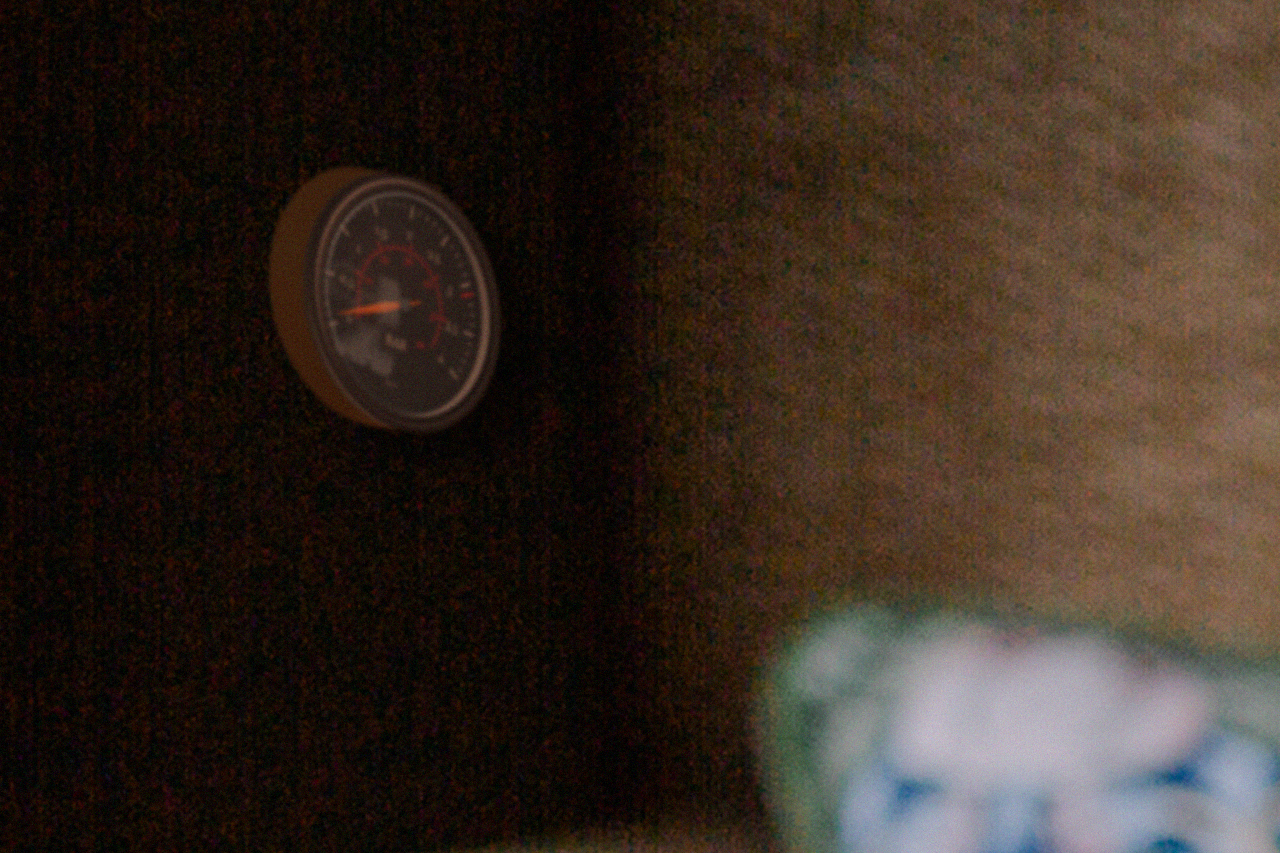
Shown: bar 0.1
